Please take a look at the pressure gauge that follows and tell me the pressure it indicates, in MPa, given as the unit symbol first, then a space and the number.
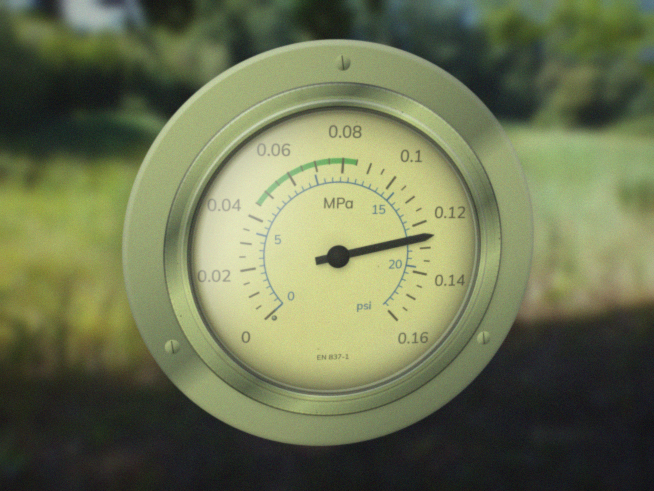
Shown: MPa 0.125
